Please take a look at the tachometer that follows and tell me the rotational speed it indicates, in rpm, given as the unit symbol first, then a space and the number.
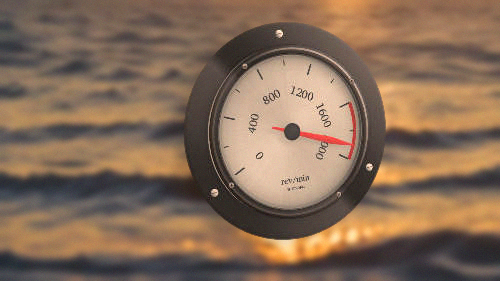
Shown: rpm 1900
